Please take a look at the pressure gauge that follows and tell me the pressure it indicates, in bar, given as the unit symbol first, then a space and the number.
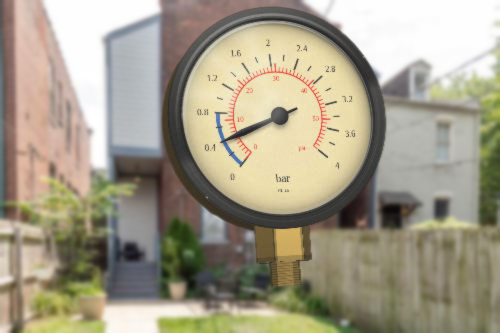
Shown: bar 0.4
